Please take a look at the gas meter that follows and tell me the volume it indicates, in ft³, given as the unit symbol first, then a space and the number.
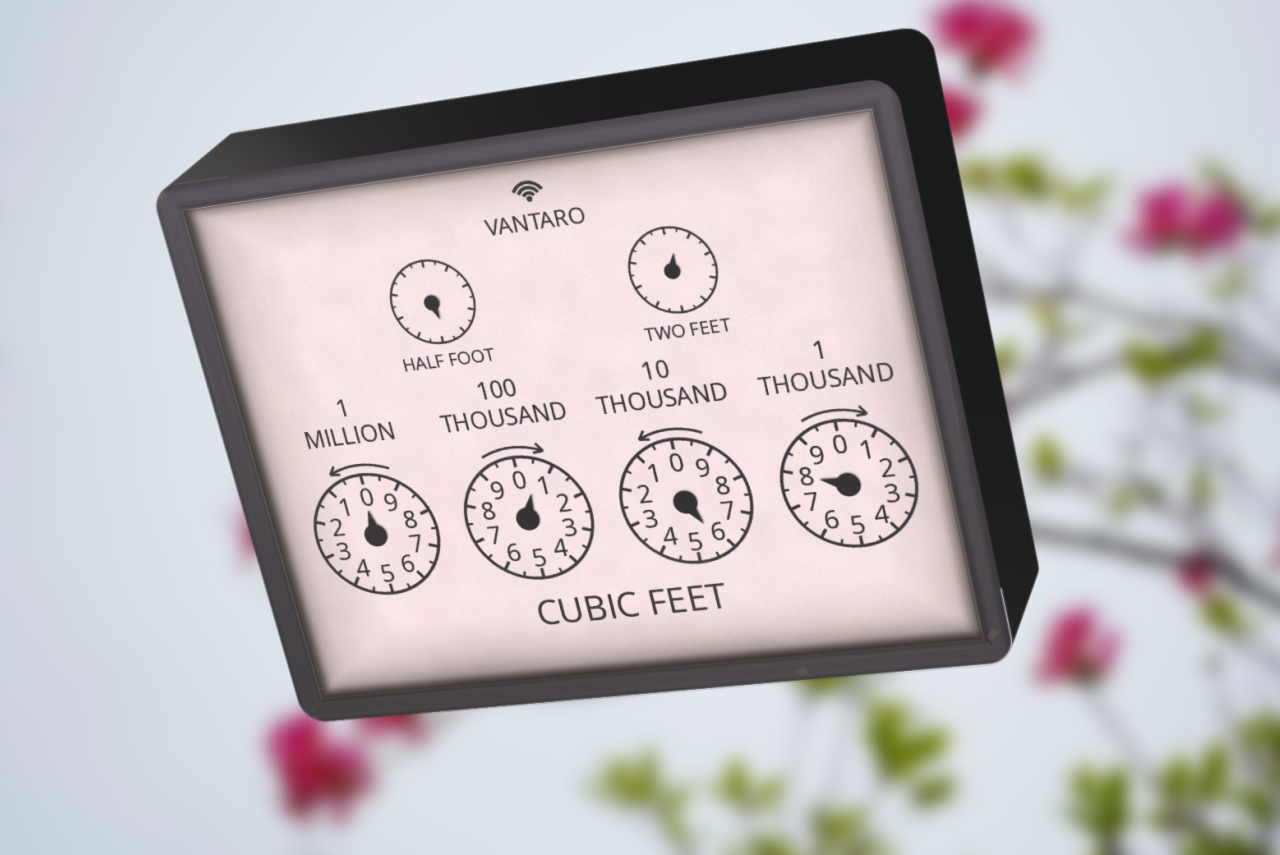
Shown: ft³ 5800
